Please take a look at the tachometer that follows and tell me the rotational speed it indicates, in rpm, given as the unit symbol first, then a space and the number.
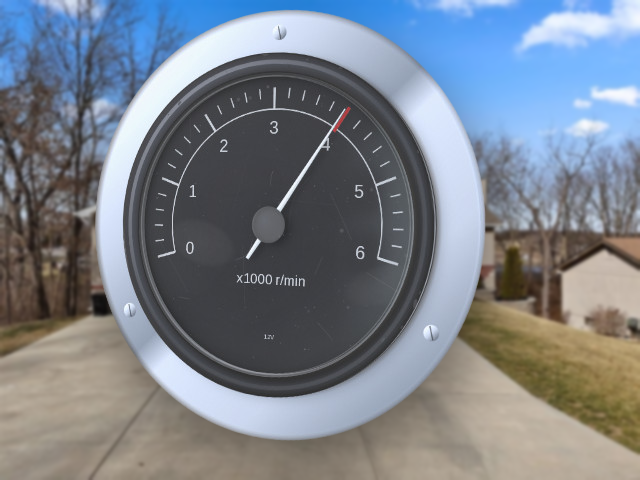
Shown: rpm 4000
